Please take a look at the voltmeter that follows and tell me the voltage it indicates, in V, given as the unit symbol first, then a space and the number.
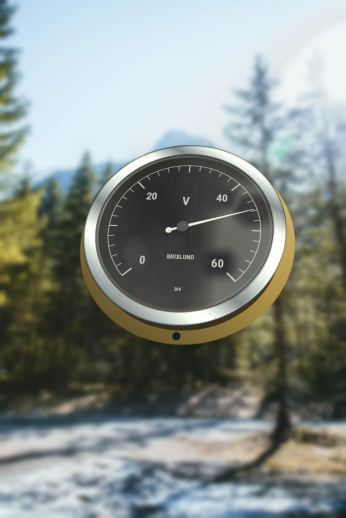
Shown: V 46
